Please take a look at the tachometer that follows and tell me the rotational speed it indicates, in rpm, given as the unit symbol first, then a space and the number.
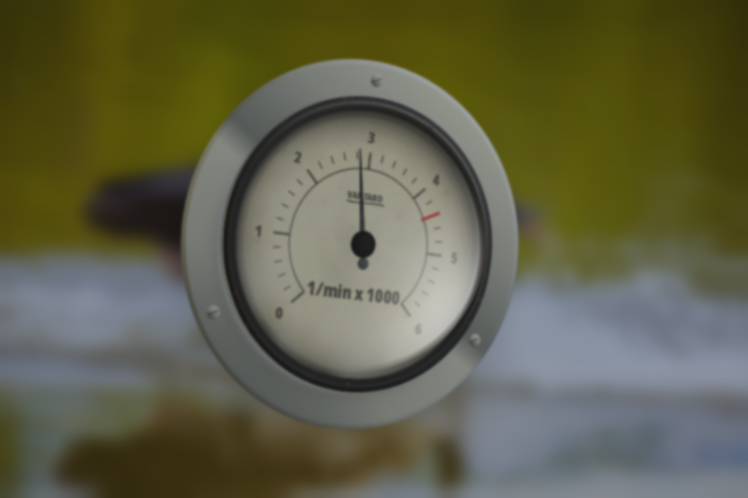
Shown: rpm 2800
